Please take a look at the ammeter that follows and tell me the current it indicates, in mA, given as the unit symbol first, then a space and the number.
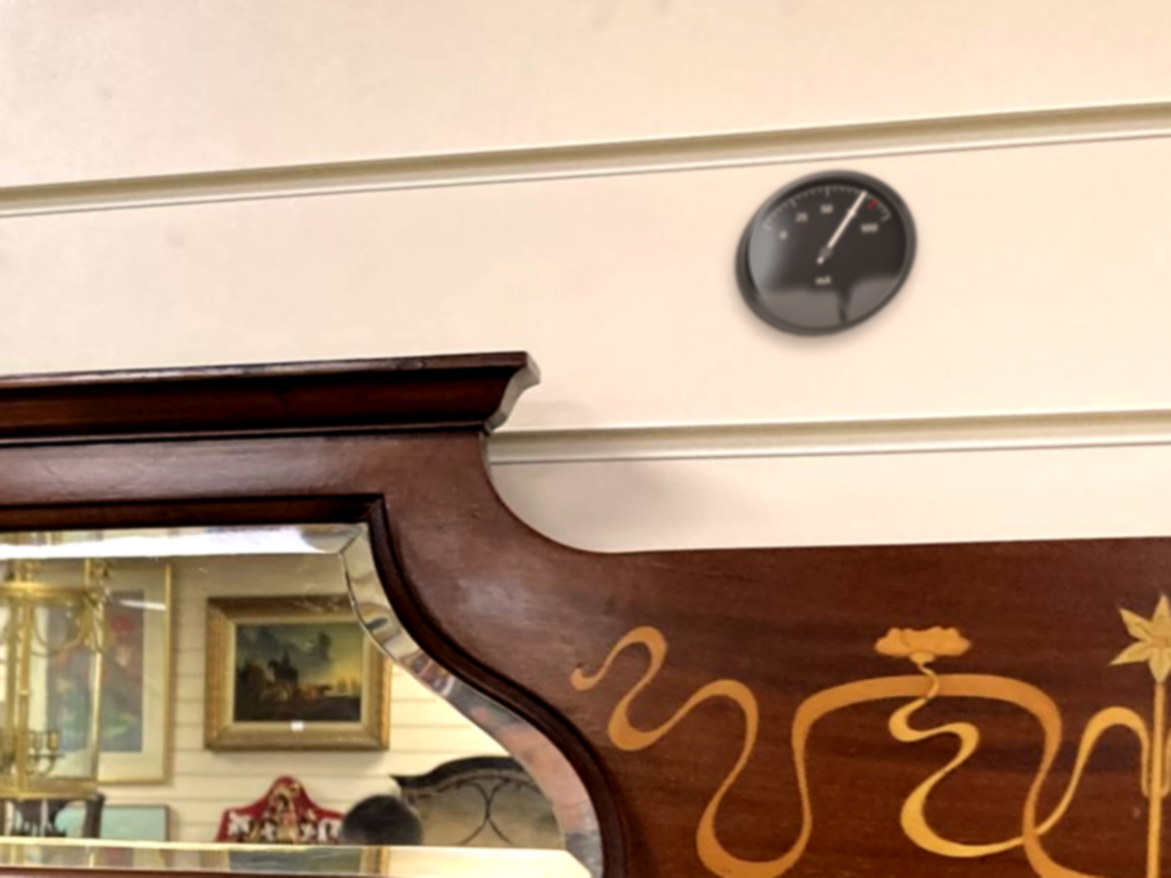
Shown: mA 75
